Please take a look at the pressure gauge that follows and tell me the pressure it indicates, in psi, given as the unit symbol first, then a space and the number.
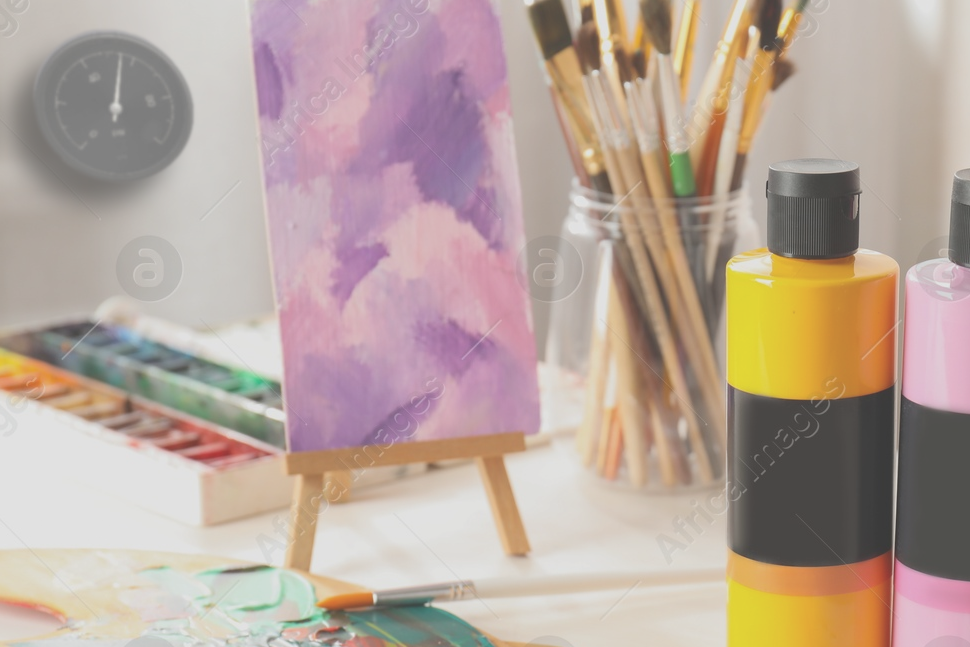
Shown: psi 55
